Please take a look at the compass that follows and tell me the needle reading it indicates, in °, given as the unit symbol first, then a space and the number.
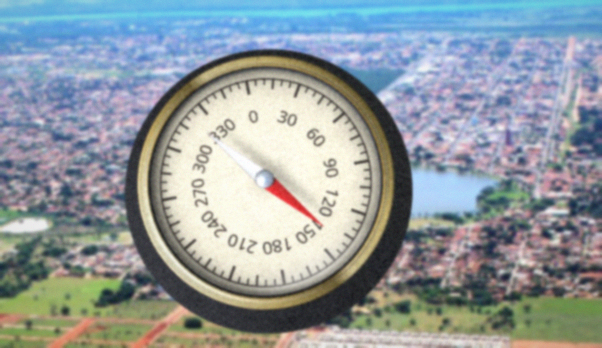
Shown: ° 140
